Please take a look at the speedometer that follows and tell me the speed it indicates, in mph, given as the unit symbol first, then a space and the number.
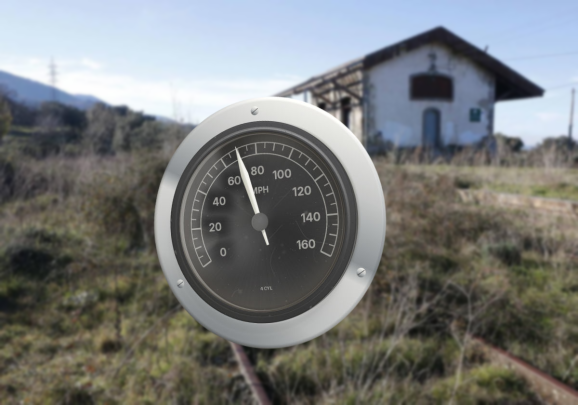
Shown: mph 70
